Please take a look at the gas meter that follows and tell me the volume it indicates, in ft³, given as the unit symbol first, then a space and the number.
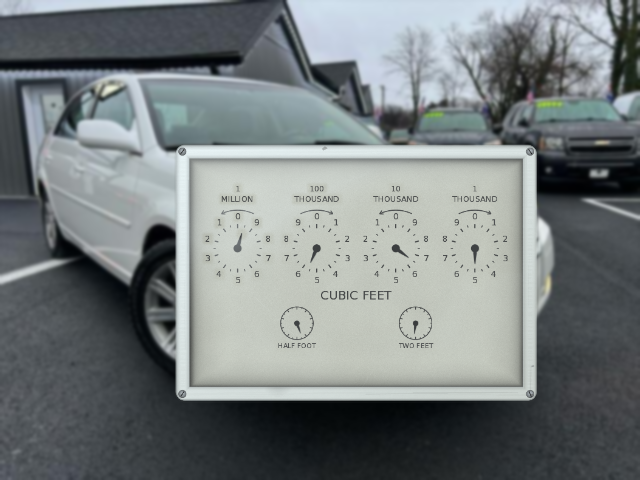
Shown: ft³ 956500
